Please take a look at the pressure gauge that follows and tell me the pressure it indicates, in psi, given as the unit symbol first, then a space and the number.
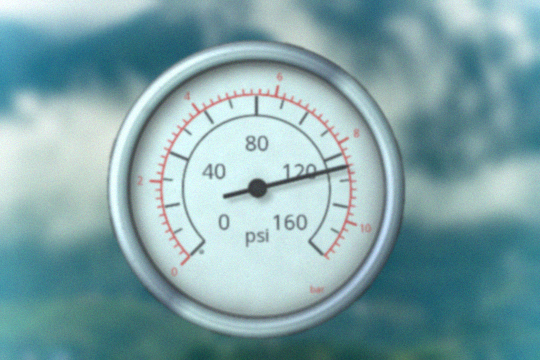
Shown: psi 125
